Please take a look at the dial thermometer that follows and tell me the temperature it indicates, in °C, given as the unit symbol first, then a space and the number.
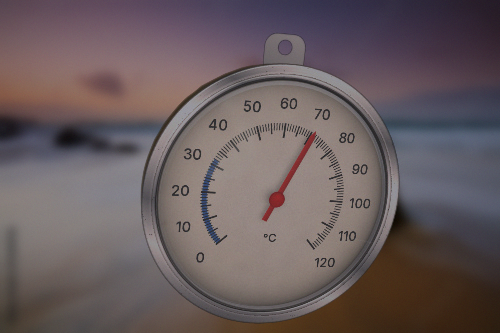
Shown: °C 70
